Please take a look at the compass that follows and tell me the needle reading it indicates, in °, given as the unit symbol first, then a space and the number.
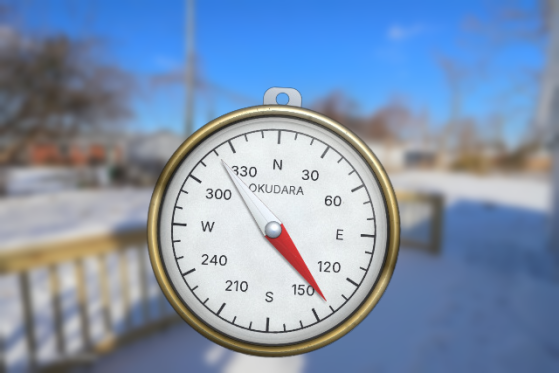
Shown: ° 140
